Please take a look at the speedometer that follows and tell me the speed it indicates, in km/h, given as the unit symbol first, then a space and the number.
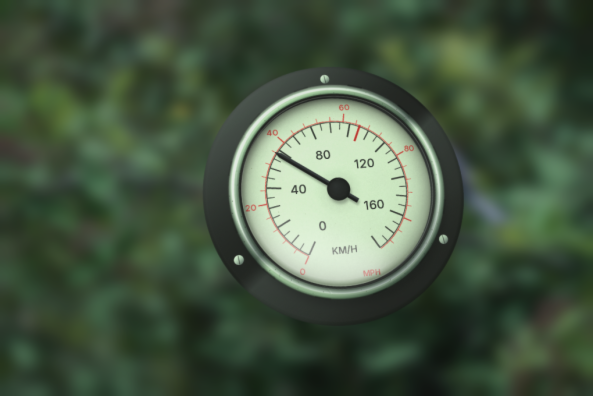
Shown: km/h 57.5
